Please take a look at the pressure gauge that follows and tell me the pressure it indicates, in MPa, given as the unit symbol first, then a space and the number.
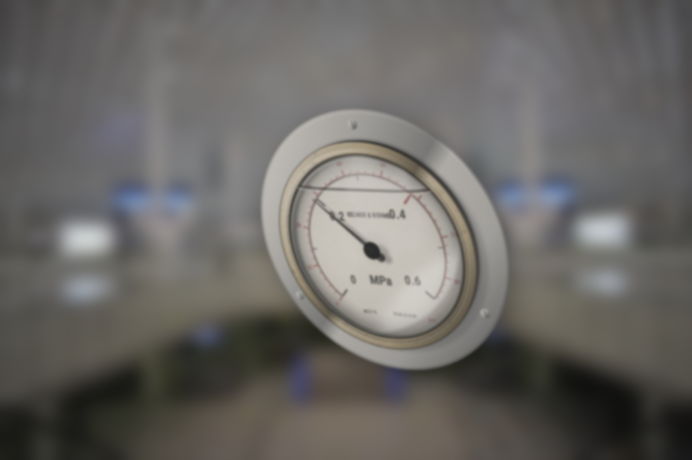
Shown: MPa 0.2
